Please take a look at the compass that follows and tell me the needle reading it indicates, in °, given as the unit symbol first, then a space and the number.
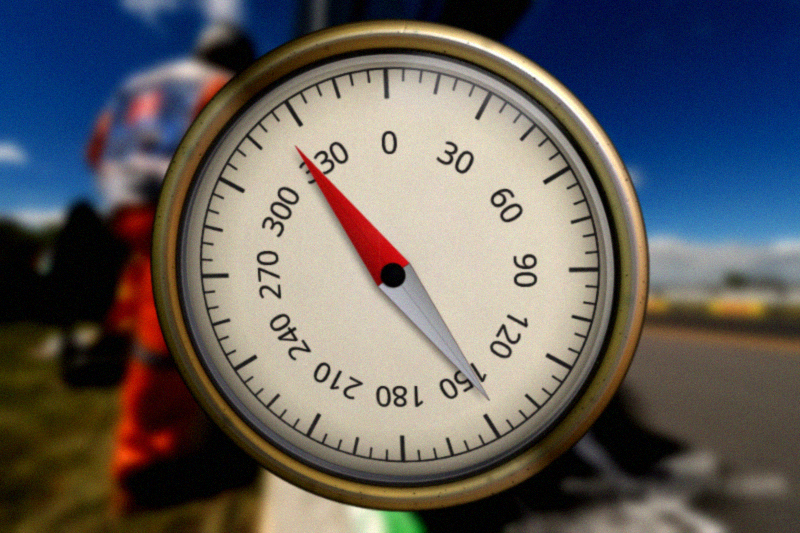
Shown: ° 325
